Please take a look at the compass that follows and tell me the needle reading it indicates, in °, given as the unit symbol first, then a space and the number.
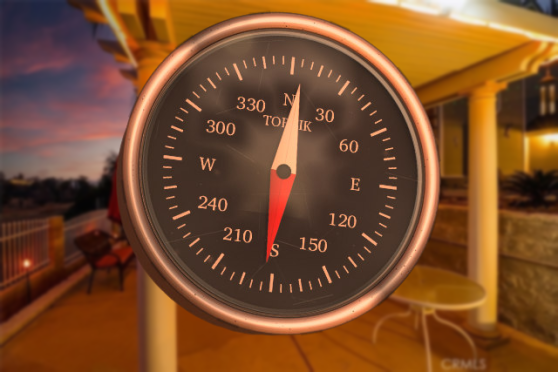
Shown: ° 185
